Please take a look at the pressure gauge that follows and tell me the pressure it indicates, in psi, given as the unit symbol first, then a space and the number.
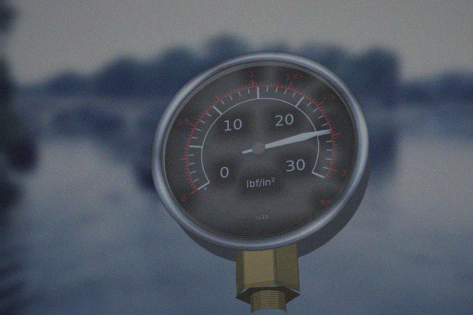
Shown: psi 25
